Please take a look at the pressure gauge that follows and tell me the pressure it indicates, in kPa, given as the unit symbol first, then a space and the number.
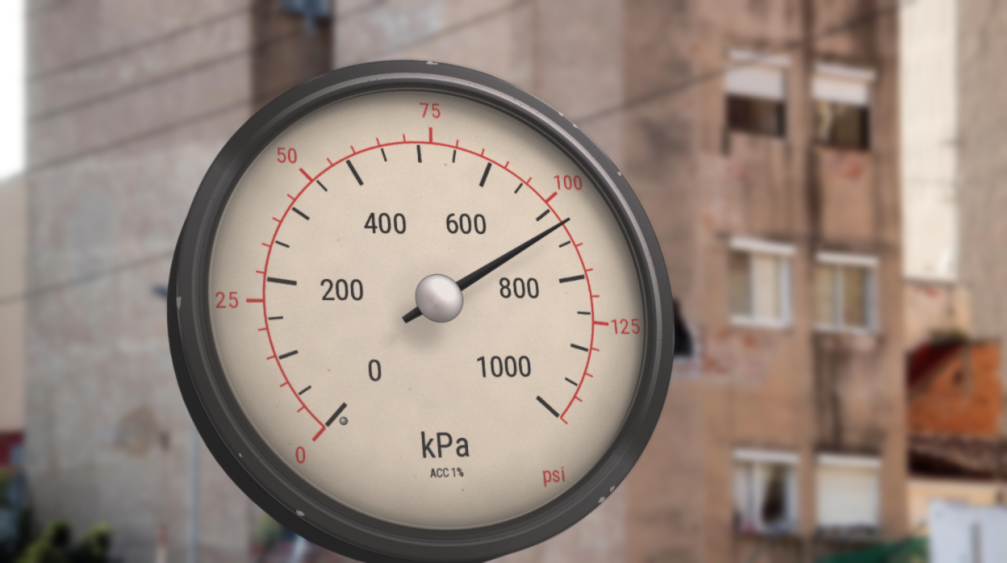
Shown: kPa 725
